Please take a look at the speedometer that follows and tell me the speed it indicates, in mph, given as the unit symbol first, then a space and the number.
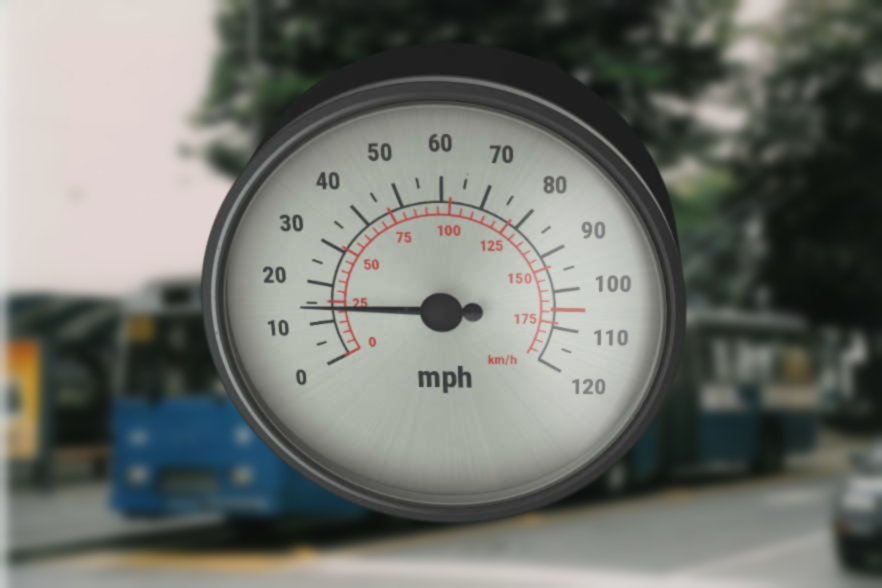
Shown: mph 15
